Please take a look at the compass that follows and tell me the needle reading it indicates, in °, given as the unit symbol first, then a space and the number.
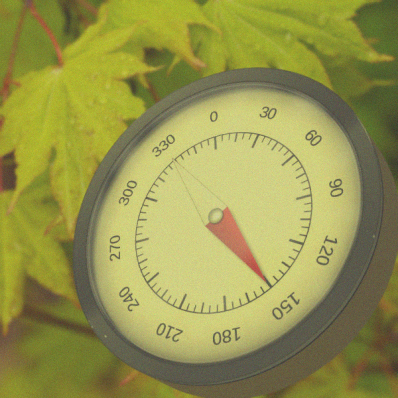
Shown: ° 150
